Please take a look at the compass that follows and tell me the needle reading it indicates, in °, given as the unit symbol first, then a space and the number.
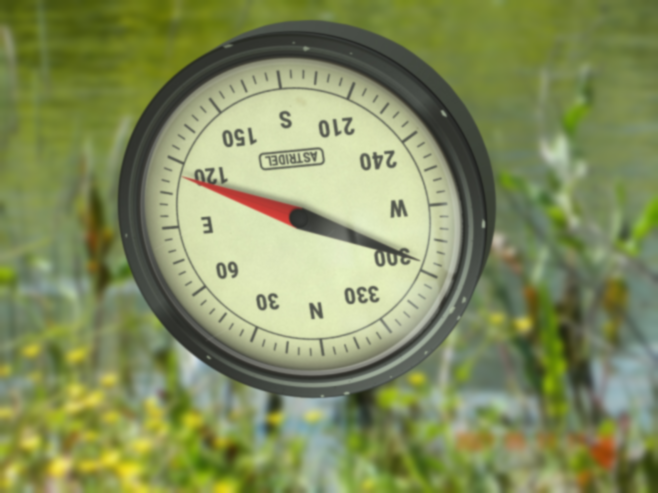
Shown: ° 115
